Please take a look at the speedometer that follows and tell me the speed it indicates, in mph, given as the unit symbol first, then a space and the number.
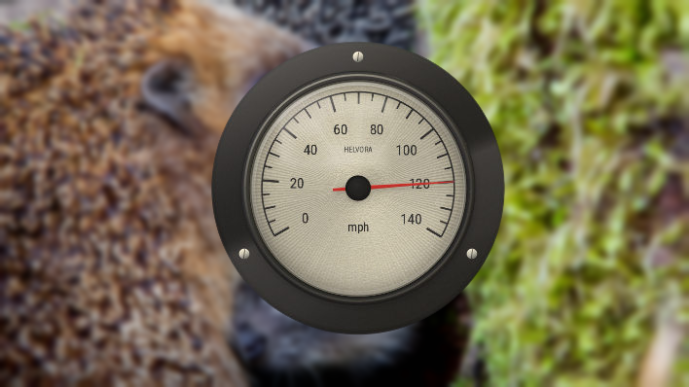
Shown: mph 120
